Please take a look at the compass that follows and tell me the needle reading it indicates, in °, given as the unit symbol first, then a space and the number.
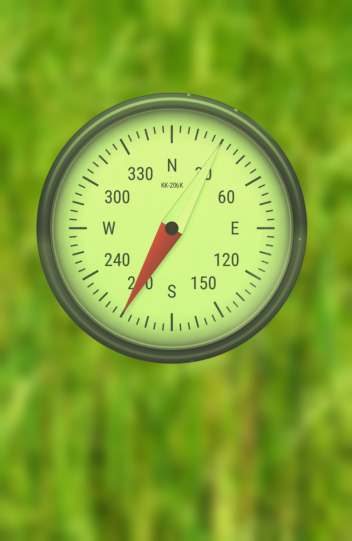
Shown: ° 210
